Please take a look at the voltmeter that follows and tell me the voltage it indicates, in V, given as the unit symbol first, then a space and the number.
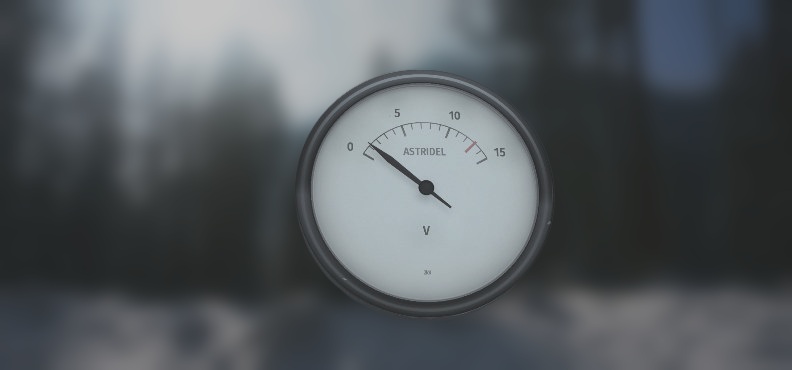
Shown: V 1
